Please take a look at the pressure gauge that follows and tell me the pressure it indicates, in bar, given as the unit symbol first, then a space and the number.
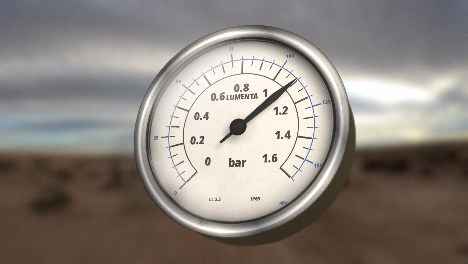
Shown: bar 1.1
